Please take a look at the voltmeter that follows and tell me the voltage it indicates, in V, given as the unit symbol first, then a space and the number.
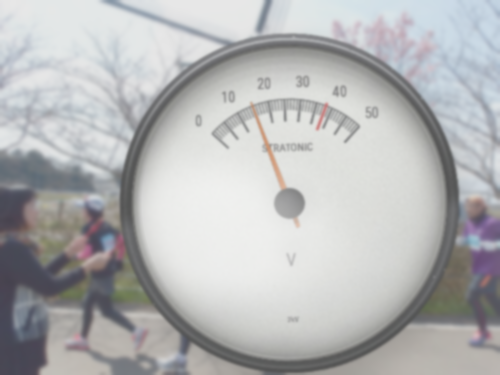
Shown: V 15
